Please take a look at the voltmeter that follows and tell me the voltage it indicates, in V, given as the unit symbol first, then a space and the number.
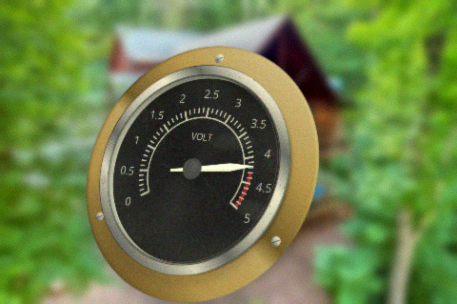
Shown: V 4.2
